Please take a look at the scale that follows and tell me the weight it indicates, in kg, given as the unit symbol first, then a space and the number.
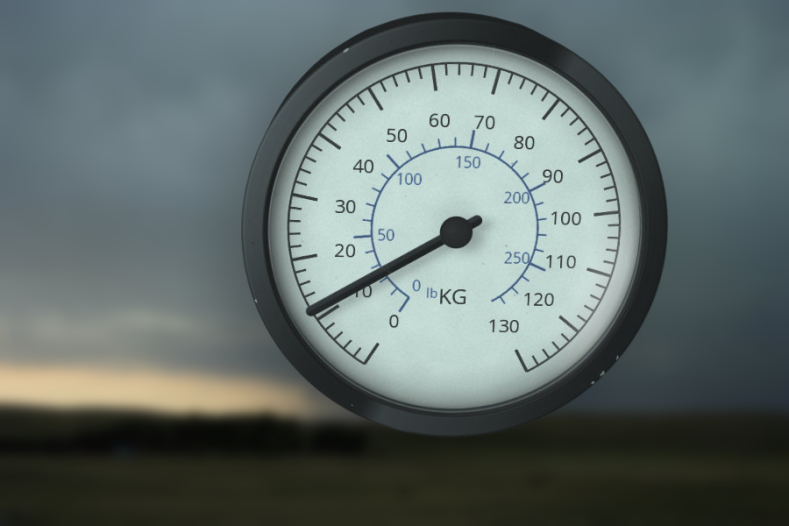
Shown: kg 12
